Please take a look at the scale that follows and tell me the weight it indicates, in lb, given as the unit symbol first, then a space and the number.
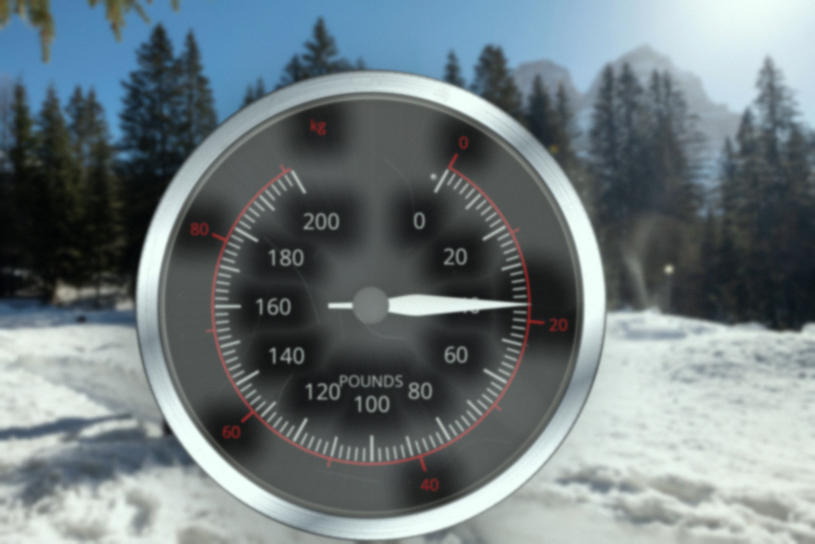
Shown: lb 40
